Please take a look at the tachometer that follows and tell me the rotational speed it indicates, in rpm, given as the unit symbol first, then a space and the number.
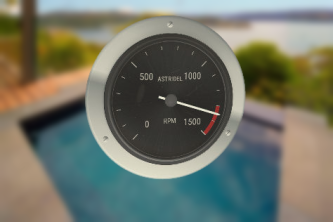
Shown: rpm 1350
